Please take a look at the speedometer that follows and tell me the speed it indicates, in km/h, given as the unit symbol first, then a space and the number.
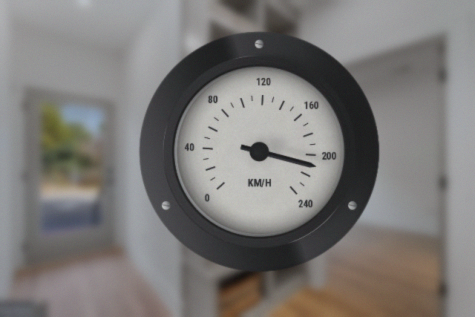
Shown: km/h 210
